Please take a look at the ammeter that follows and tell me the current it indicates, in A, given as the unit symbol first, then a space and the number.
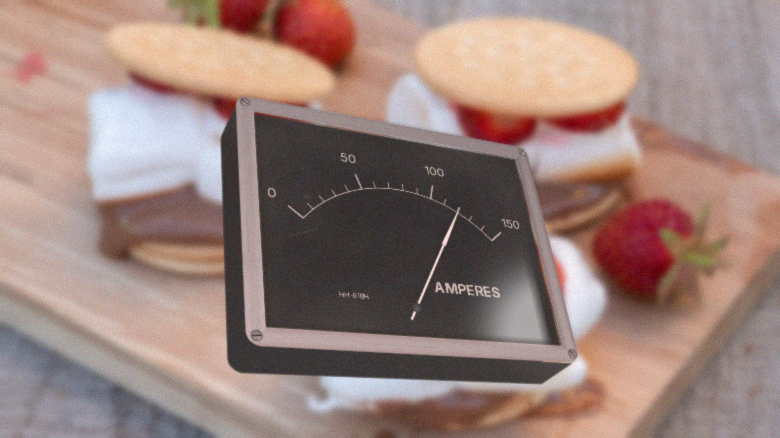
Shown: A 120
